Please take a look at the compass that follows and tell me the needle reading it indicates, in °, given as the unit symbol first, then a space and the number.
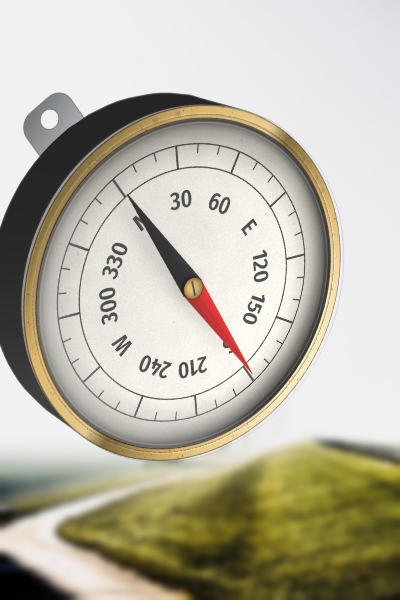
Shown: ° 180
